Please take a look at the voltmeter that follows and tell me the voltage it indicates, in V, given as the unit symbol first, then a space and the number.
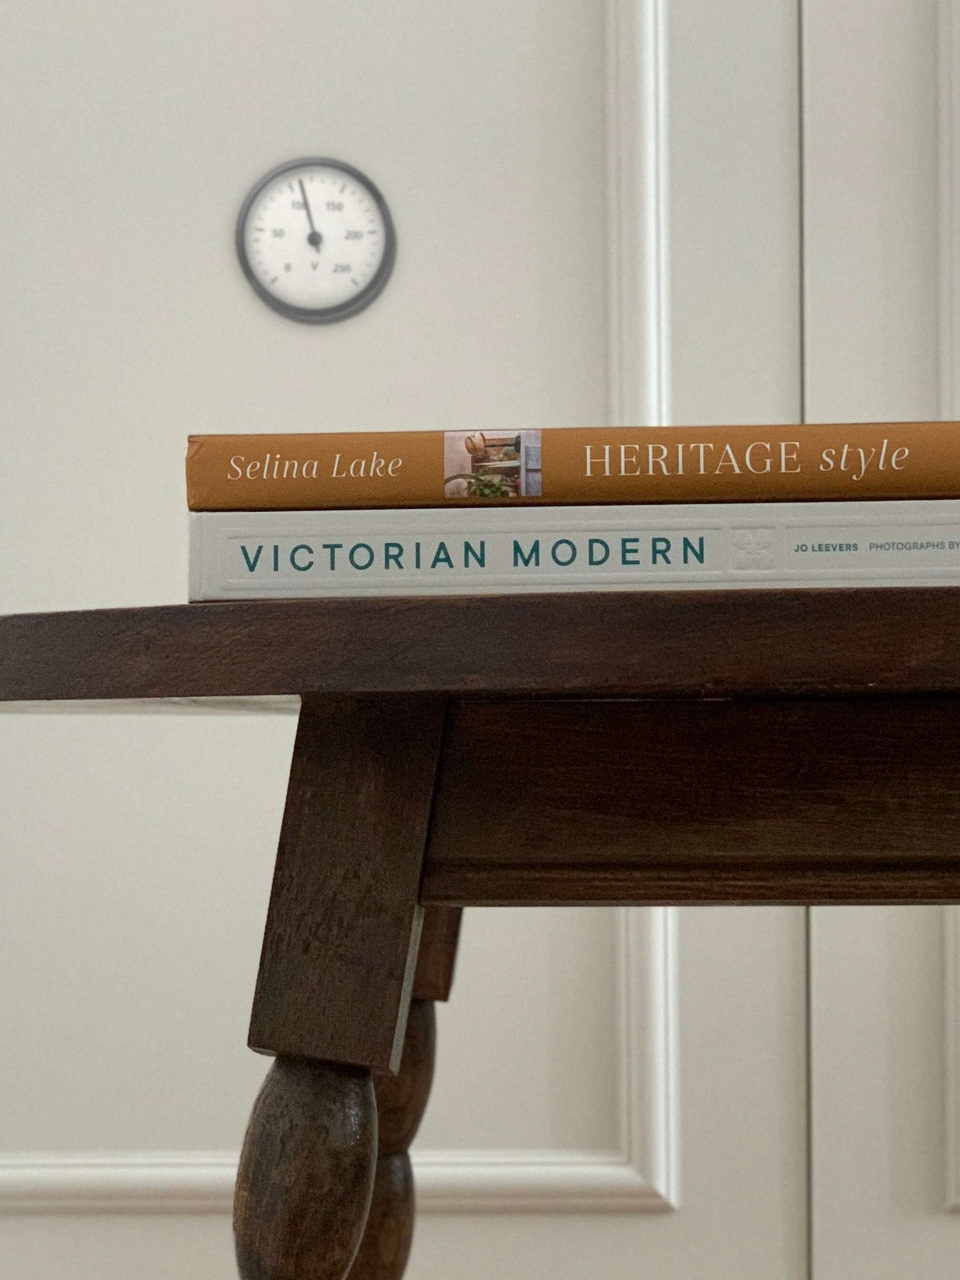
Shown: V 110
